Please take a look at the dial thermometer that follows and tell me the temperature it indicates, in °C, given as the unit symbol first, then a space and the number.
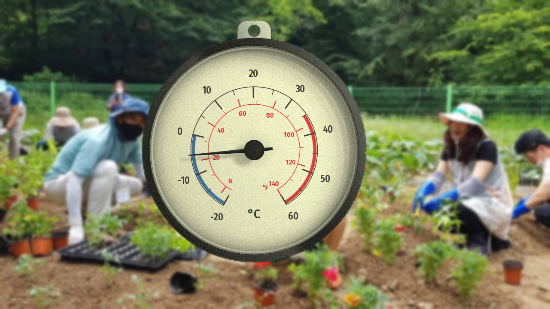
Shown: °C -5
